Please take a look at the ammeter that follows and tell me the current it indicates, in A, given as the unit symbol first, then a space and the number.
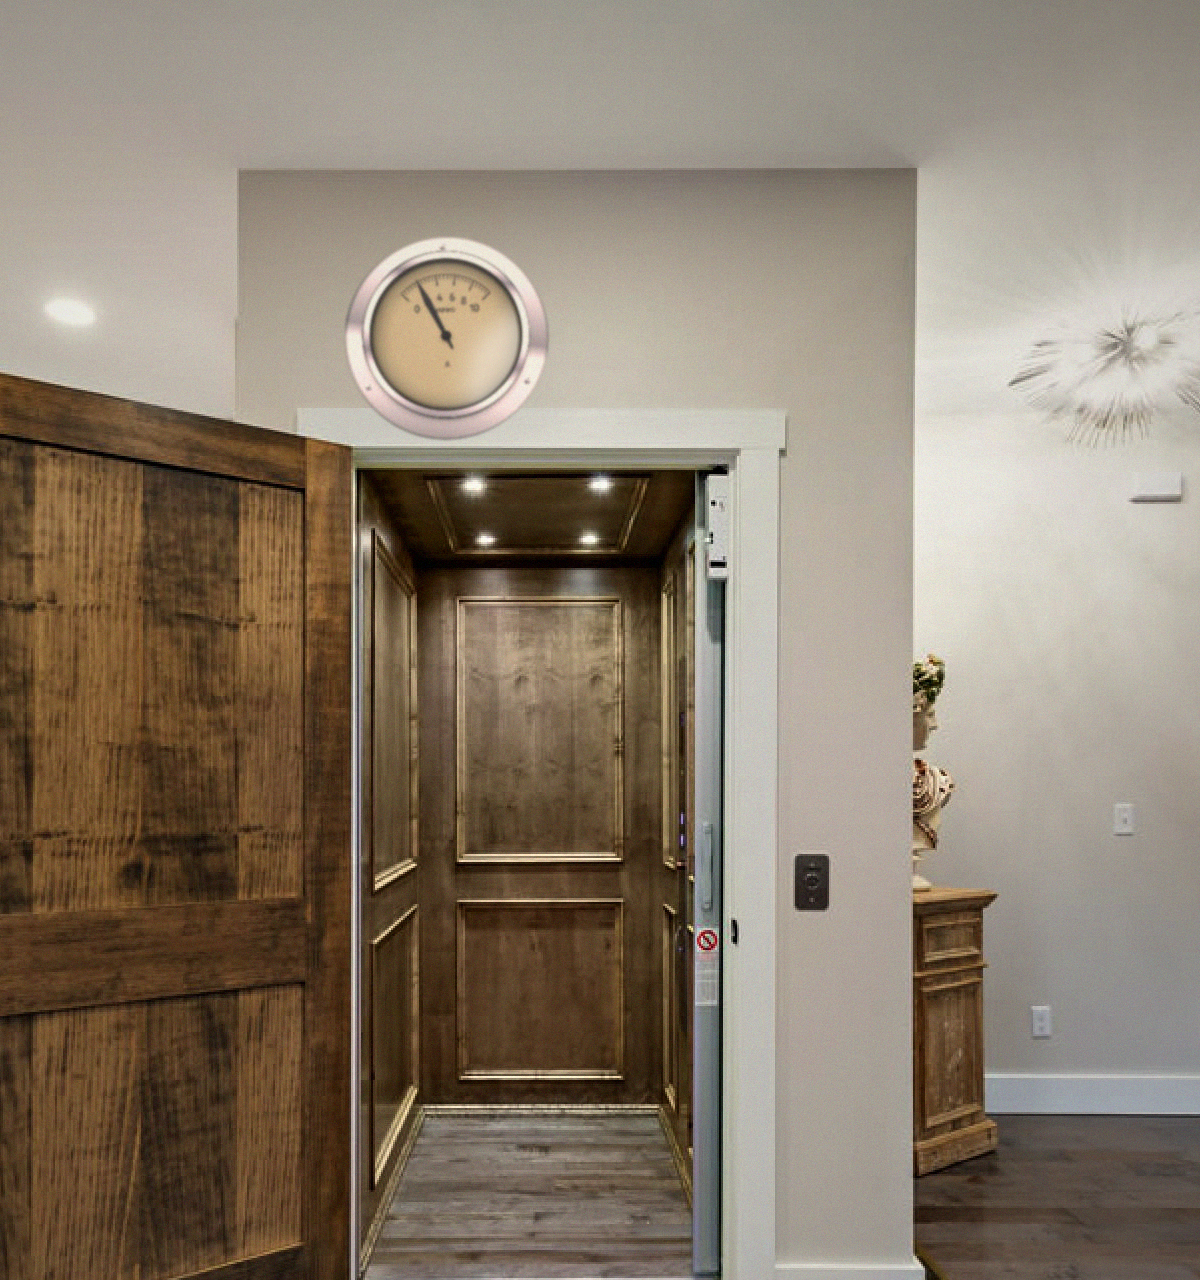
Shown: A 2
